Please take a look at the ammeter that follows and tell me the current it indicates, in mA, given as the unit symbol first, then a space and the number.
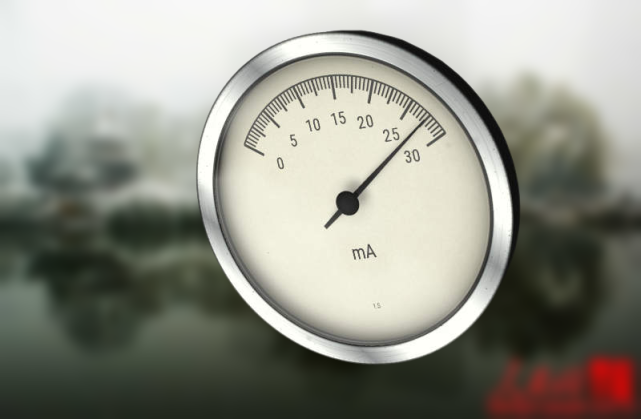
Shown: mA 27.5
